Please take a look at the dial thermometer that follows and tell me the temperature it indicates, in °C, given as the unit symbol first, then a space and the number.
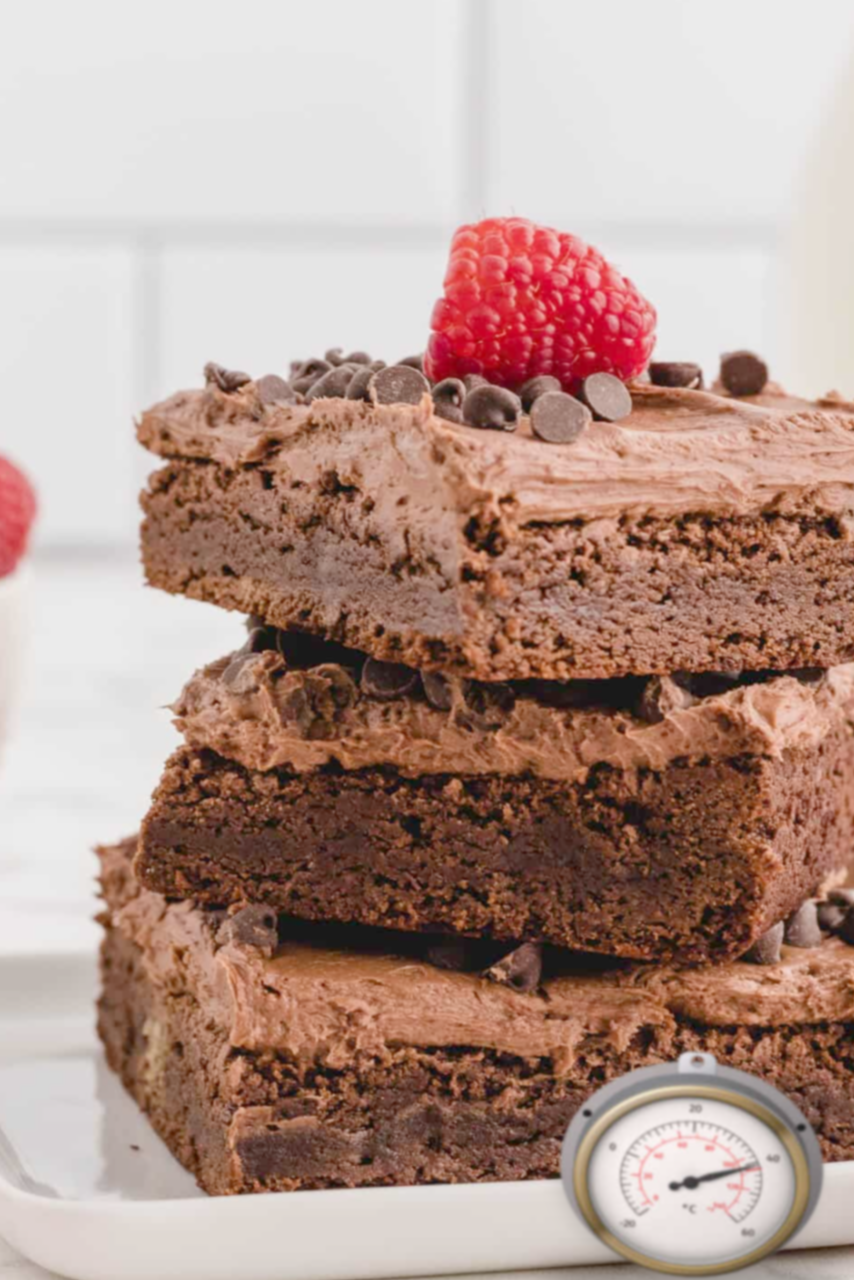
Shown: °C 40
